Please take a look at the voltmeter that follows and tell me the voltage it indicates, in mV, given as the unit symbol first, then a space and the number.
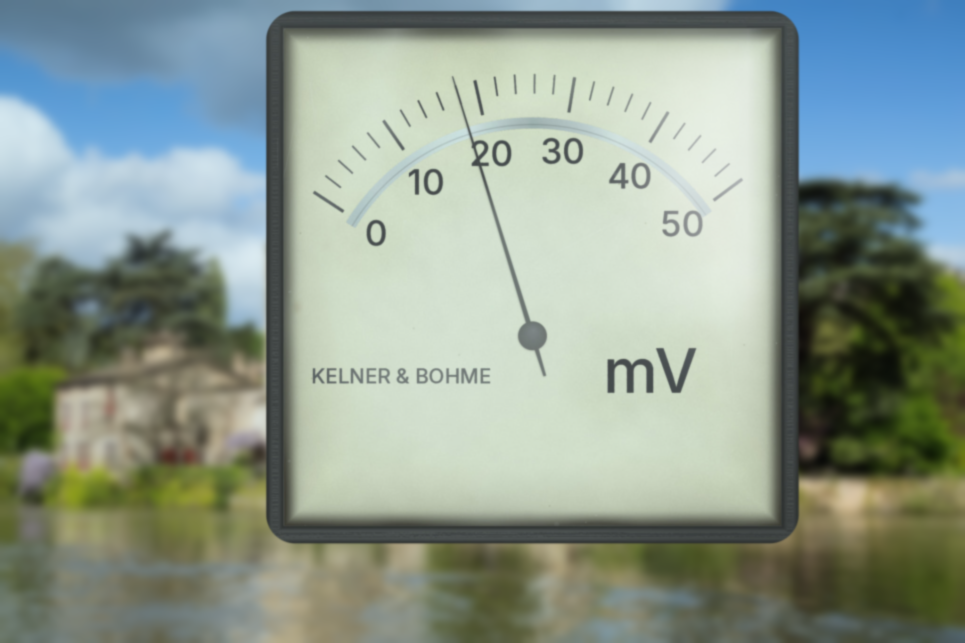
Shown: mV 18
